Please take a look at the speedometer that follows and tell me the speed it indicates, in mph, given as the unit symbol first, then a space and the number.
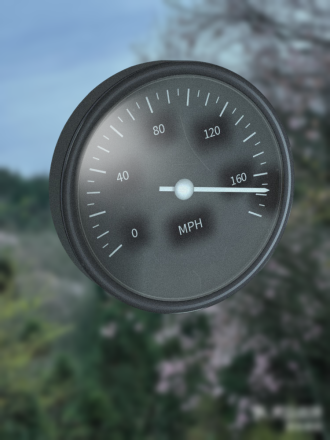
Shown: mph 167.5
